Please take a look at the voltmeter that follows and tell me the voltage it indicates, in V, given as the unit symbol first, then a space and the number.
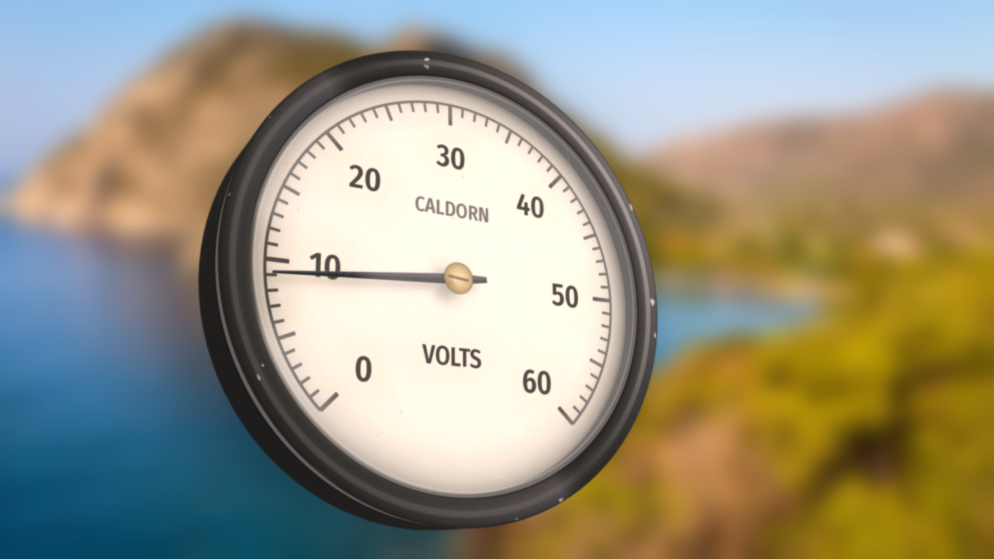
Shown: V 9
